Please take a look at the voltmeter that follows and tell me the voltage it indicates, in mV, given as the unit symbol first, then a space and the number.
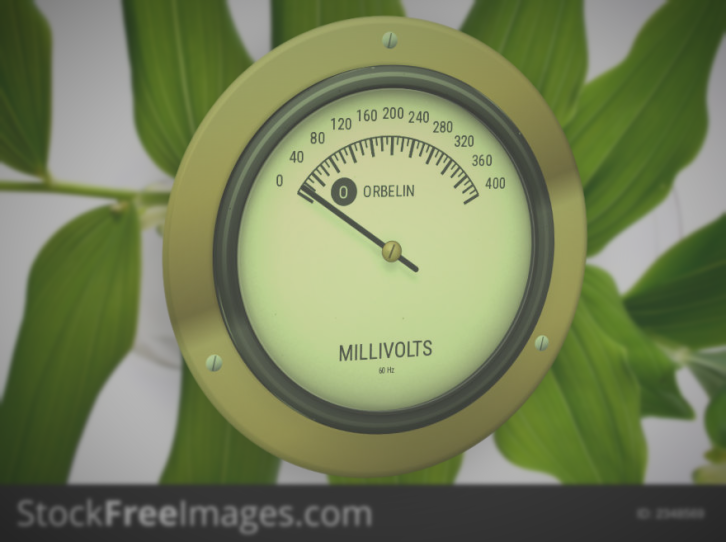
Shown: mV 10
